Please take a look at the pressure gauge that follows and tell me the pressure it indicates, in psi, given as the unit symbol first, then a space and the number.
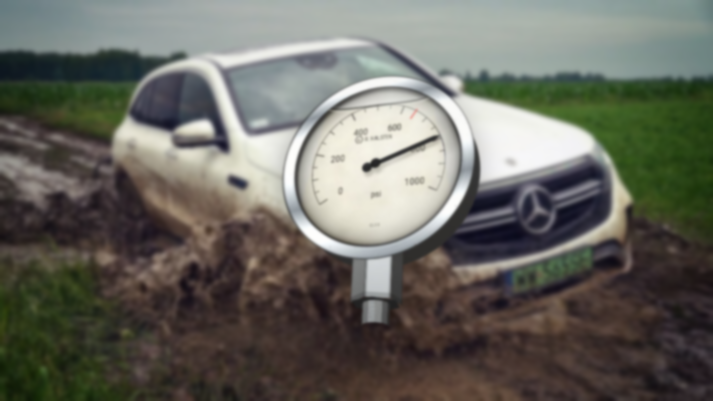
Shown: psi 800
